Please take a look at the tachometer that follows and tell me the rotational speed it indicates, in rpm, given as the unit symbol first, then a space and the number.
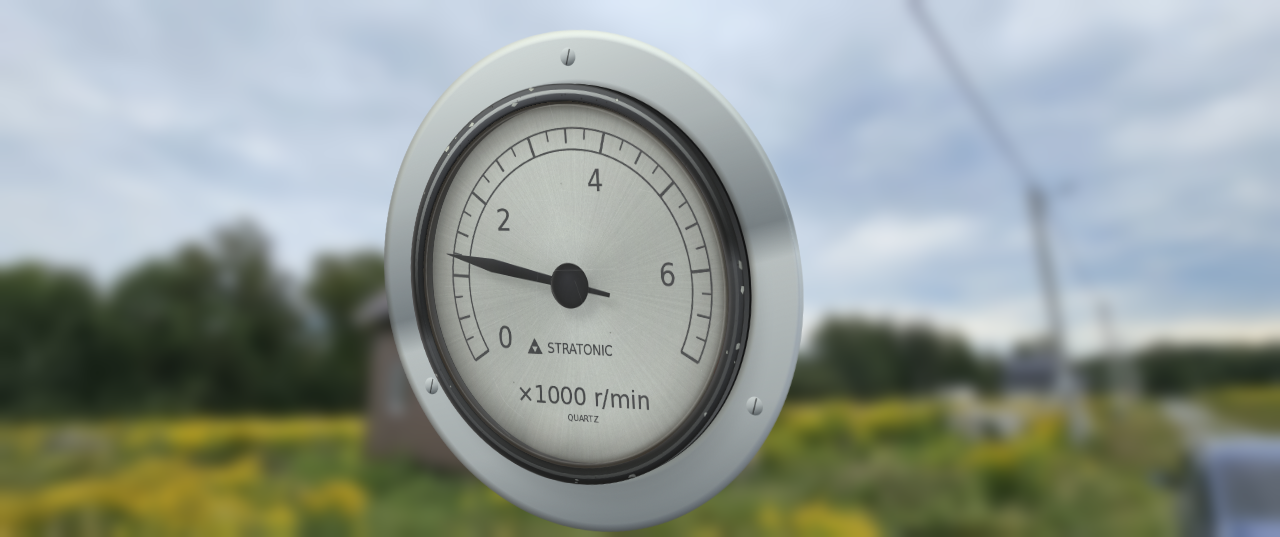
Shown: rpm 1250
